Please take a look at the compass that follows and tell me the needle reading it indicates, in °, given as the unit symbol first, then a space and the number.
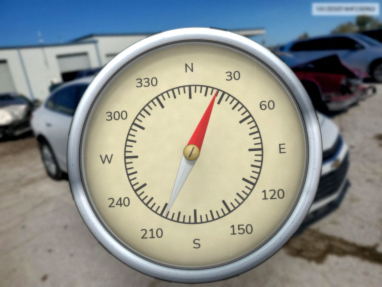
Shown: ° 25
